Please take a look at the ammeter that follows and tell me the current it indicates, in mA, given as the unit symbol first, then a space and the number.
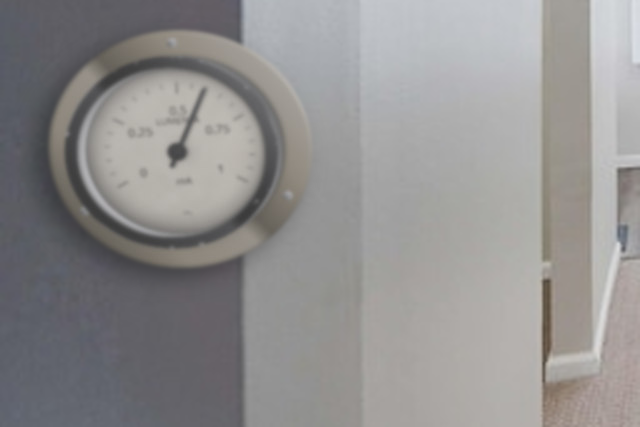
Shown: mA 0.6
